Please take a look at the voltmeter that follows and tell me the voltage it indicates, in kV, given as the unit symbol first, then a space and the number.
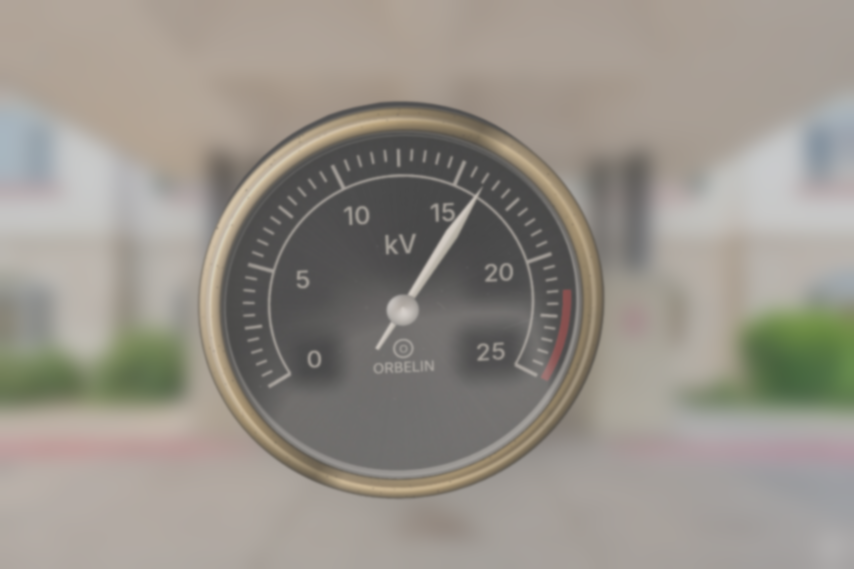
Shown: kV 16
